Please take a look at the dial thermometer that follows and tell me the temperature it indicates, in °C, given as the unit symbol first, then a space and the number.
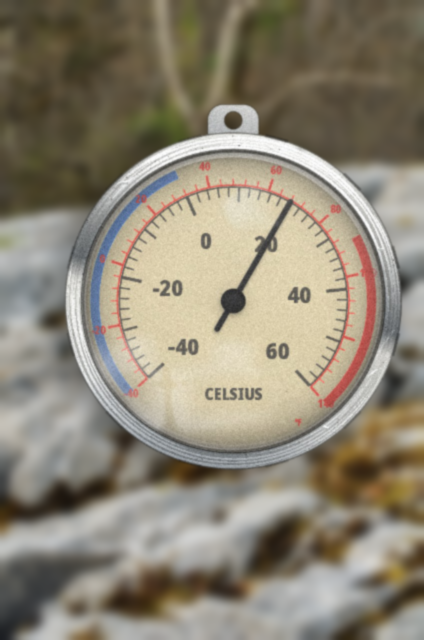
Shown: °C 20
